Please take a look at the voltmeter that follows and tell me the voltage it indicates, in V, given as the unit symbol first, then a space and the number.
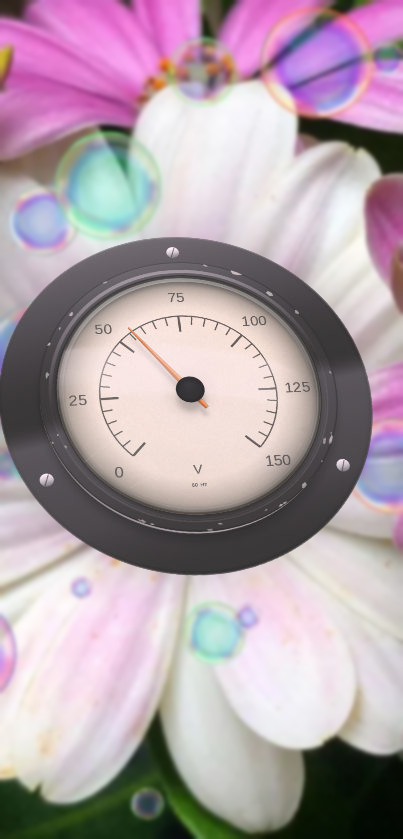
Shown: V 55
